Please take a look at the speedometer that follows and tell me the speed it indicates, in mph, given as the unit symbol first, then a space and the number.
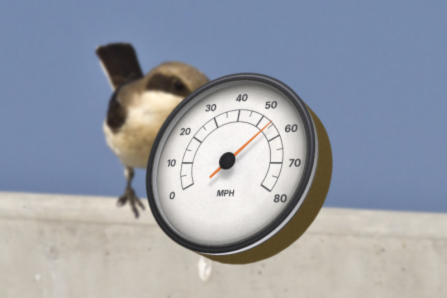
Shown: mph 55
